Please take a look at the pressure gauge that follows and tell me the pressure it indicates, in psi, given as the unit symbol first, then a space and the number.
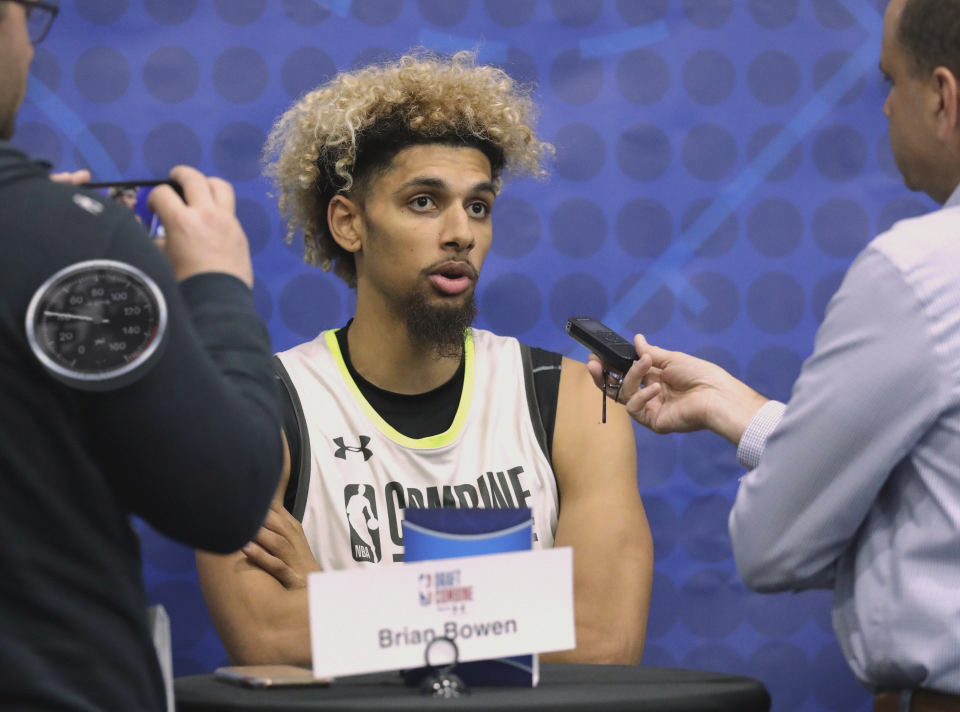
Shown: psi 40
